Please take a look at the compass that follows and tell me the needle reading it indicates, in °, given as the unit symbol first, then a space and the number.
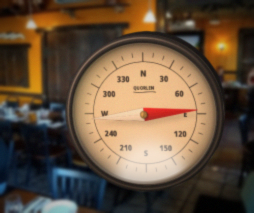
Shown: ° 85
